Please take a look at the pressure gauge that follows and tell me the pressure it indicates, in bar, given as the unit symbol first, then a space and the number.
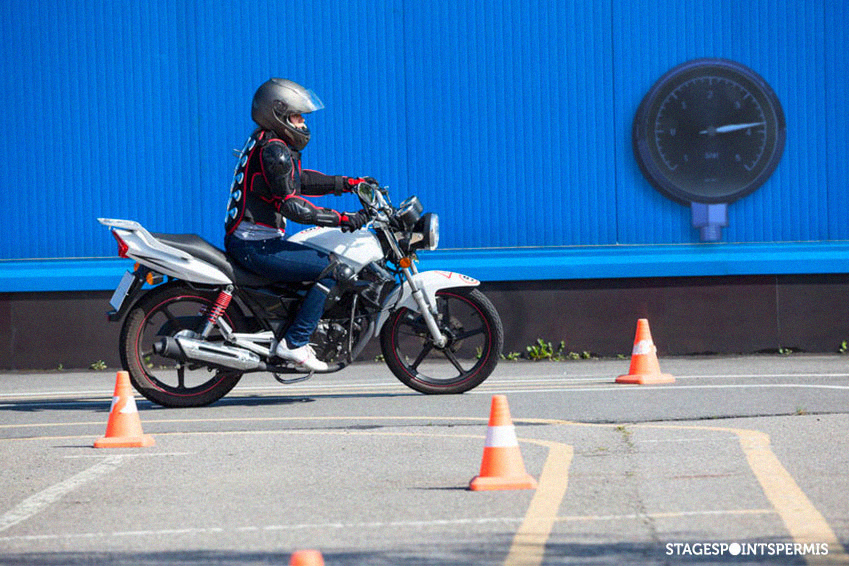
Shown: bar 3.8
